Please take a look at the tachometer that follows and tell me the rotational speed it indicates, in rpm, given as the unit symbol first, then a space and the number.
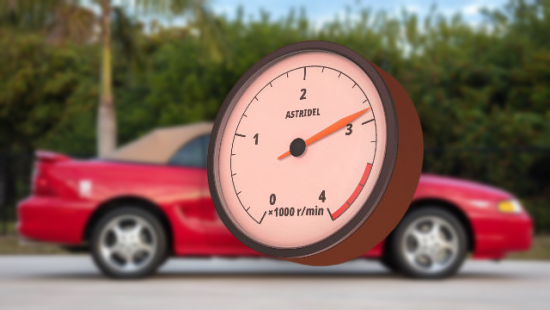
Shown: rpm 2900
